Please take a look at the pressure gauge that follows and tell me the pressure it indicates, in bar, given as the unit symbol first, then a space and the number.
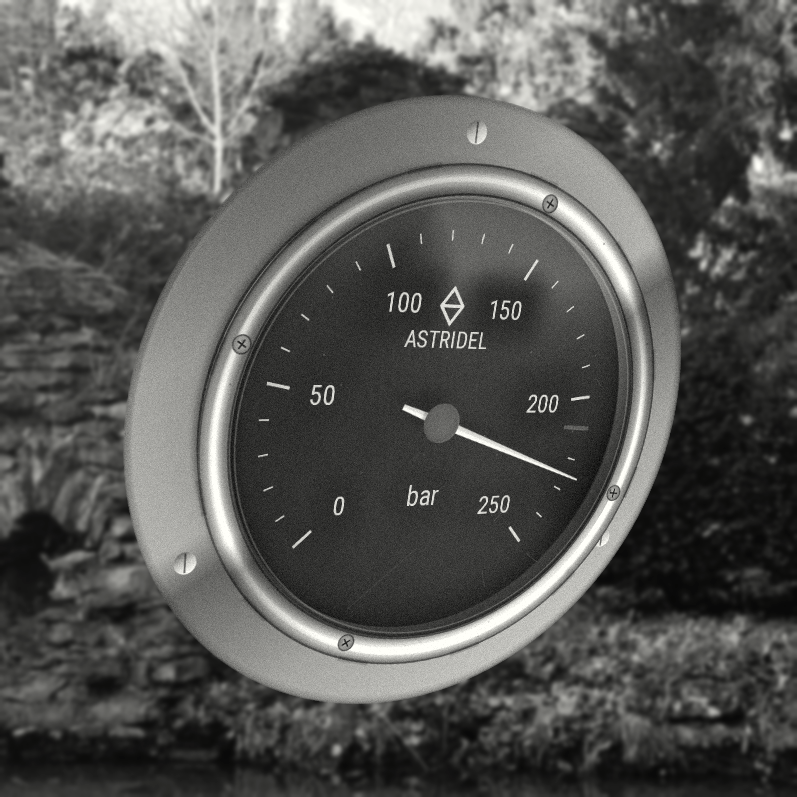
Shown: bar 225
